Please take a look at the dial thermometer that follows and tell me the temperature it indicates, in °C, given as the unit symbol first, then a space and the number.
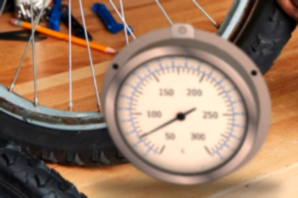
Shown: °C 75
